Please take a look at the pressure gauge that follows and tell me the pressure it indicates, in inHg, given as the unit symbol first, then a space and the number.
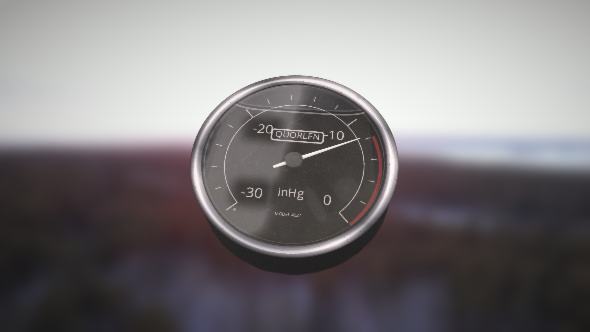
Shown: inHg -8
